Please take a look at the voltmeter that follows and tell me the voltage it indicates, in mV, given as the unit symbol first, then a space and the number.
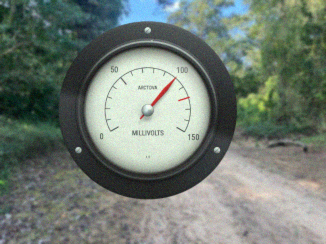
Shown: mV 100
